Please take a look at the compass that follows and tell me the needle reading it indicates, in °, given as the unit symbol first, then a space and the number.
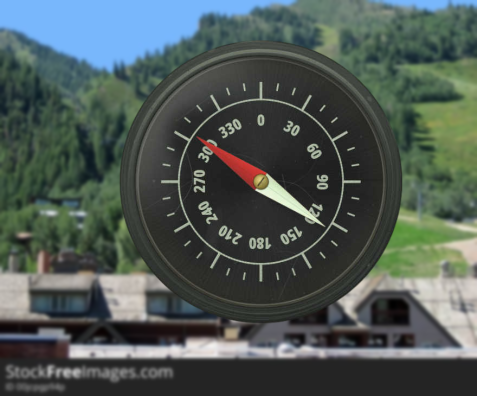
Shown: ° 305
